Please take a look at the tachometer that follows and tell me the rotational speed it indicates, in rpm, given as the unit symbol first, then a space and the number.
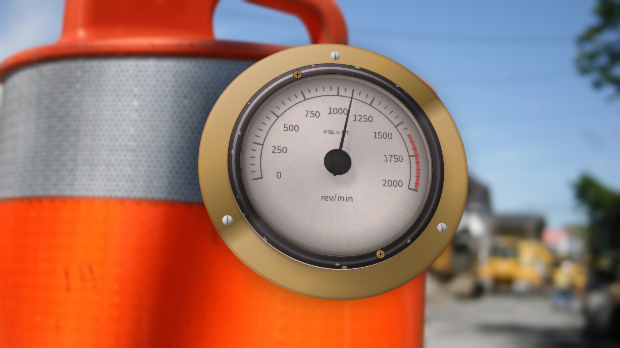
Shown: rpm 1100
